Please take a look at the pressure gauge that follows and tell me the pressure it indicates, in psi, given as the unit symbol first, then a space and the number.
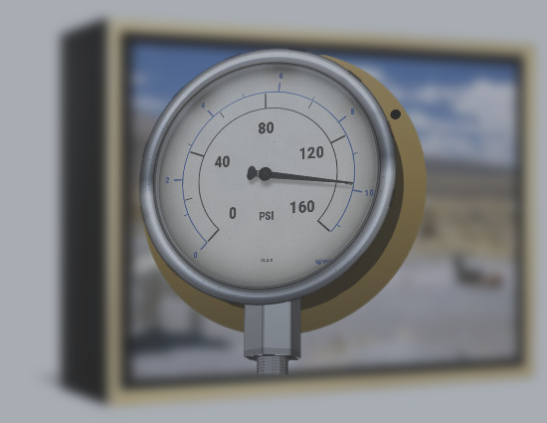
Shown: psi 140
